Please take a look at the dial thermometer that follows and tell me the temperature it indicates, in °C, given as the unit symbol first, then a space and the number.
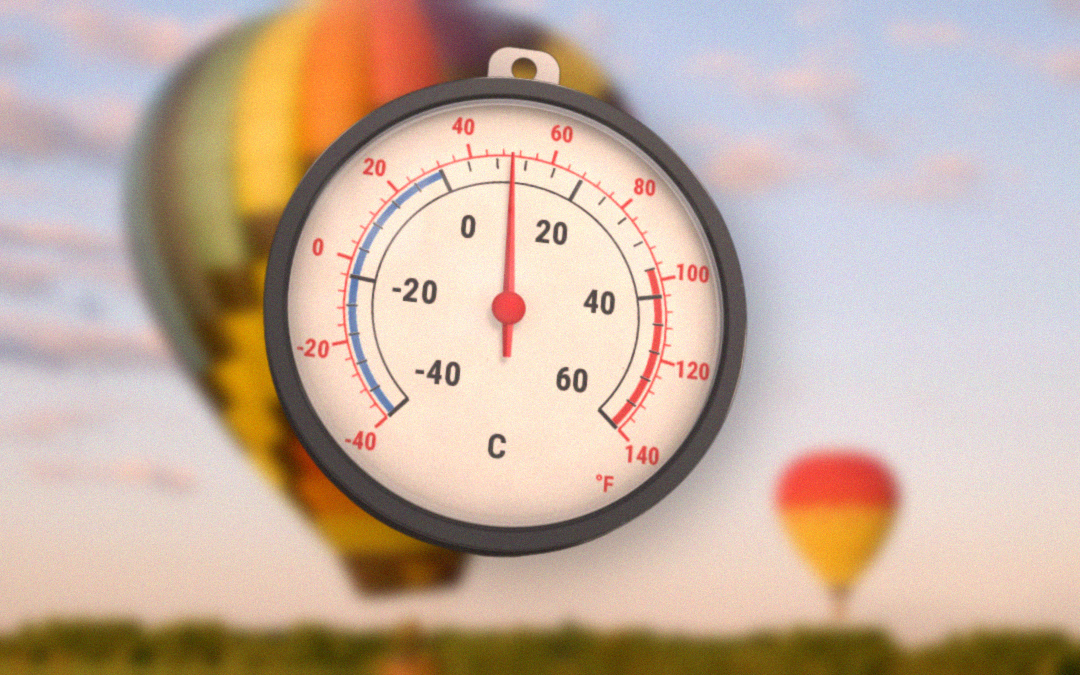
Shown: °C 10
